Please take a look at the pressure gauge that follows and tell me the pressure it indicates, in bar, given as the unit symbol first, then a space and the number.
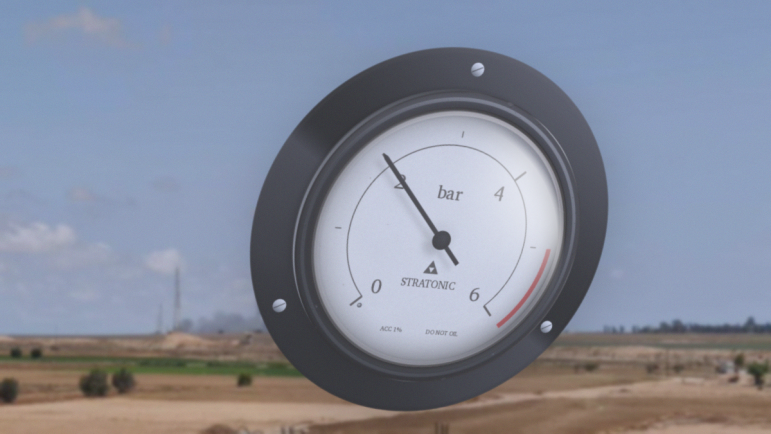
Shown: bar 2
